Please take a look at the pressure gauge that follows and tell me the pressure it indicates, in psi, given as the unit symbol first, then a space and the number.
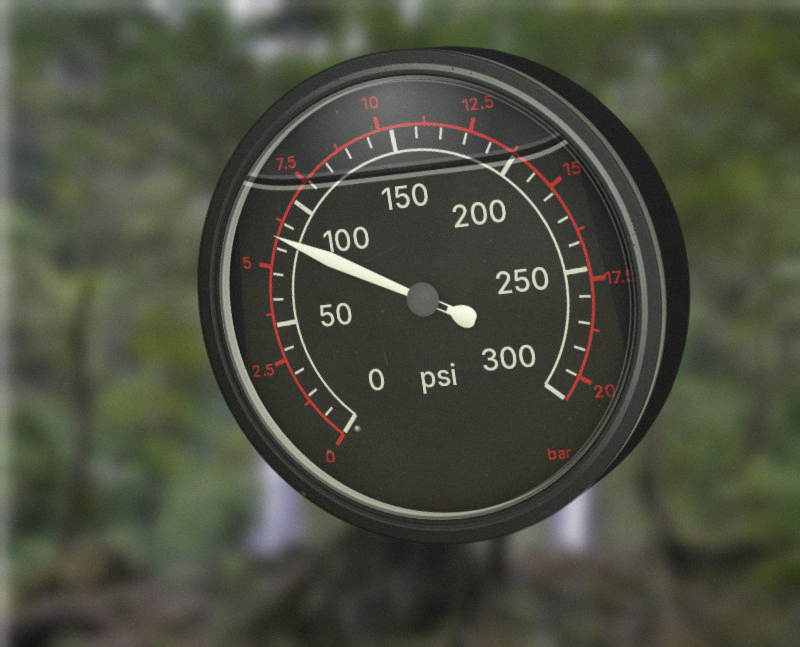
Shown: psi 85
